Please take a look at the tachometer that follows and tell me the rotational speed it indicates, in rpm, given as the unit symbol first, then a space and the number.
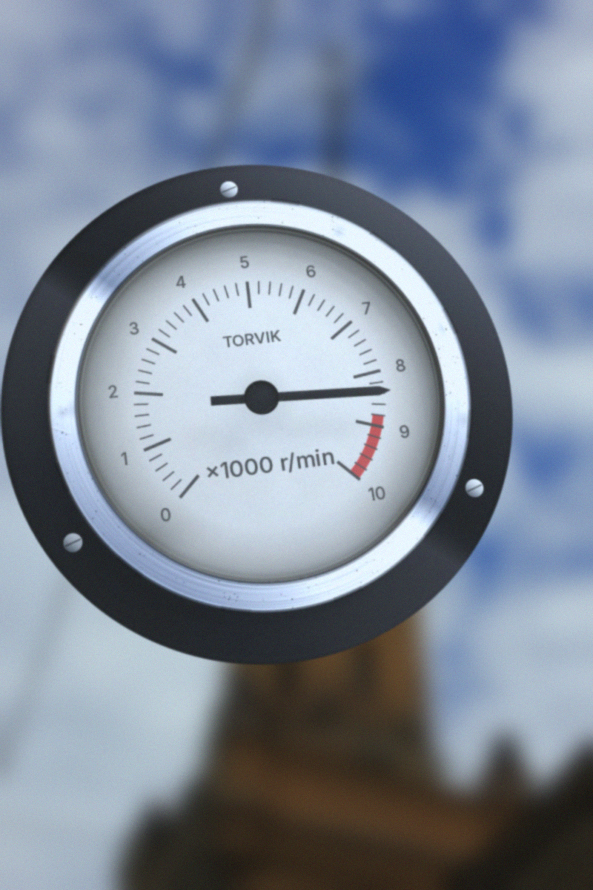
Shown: rpm 8400
